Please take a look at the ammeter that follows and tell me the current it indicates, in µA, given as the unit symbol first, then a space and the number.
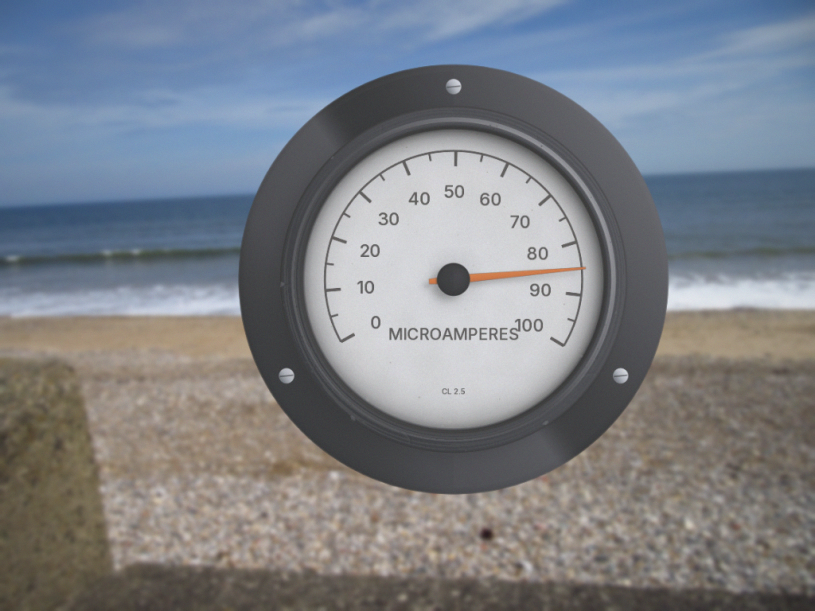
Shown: µA 85
